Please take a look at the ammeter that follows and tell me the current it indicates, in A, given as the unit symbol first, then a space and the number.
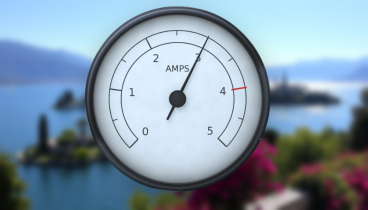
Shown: A 3
